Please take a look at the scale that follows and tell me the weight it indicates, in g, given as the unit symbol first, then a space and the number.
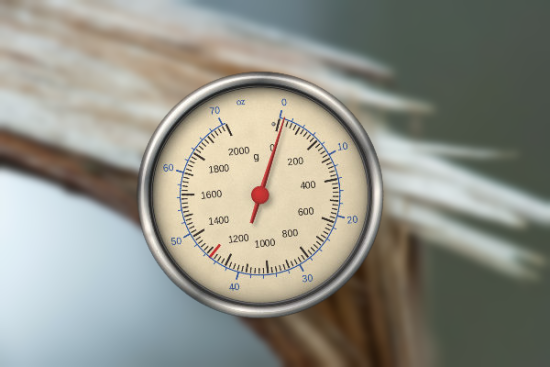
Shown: g 20
